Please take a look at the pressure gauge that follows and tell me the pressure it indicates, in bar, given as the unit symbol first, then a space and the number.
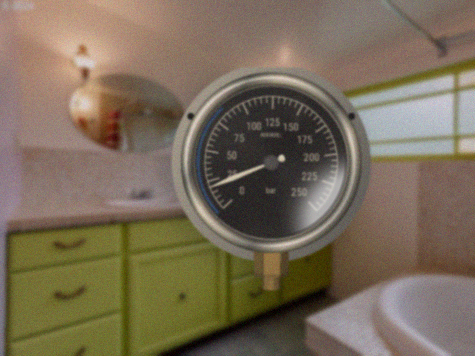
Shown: bar 20
